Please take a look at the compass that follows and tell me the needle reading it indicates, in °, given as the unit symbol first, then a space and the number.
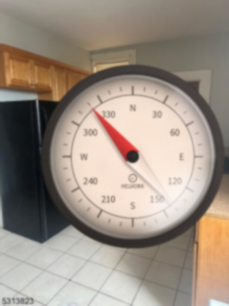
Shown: ° 320
